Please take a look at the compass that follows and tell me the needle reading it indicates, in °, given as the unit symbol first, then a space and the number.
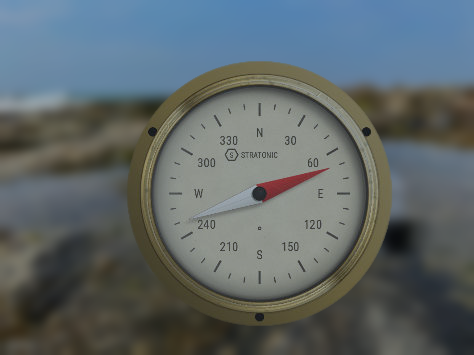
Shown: ° 70
